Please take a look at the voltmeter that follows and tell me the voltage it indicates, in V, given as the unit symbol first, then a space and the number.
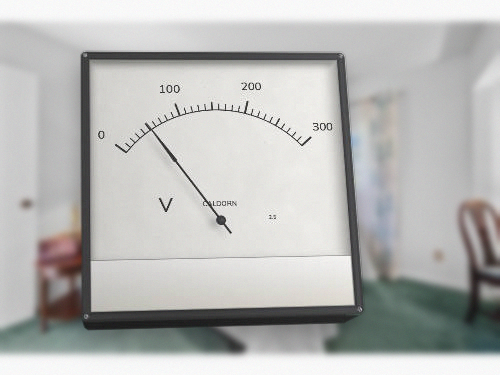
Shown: V 50
